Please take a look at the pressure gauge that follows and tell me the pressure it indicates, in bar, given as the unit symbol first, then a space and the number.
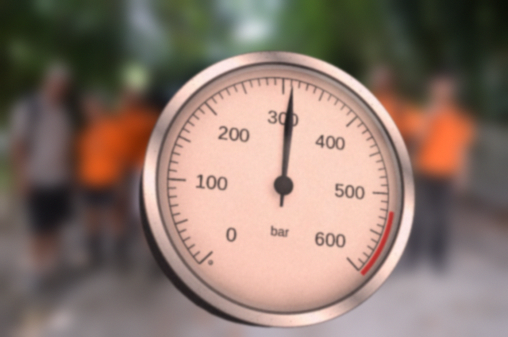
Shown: bar 310
